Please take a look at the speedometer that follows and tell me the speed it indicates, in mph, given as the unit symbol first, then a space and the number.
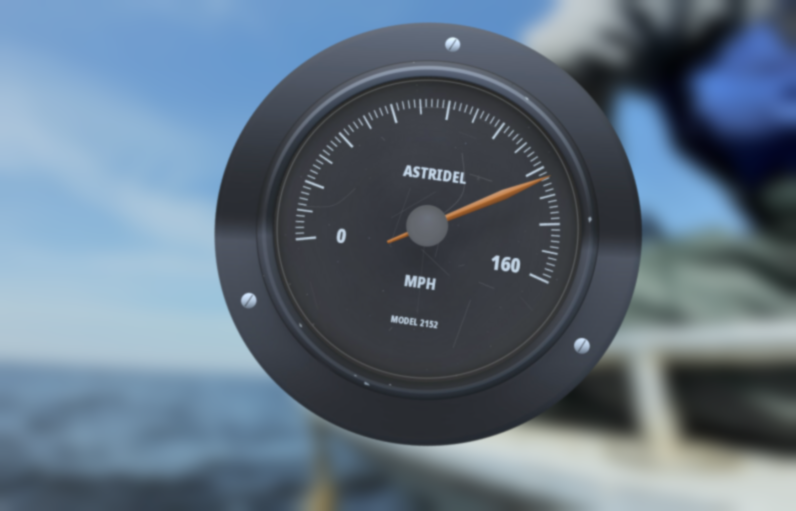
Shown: mph 124
